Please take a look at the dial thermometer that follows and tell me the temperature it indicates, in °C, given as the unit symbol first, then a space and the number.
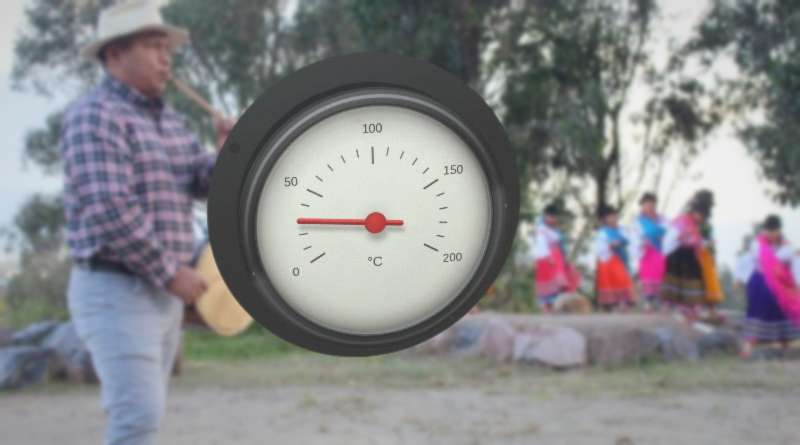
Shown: °C 30
